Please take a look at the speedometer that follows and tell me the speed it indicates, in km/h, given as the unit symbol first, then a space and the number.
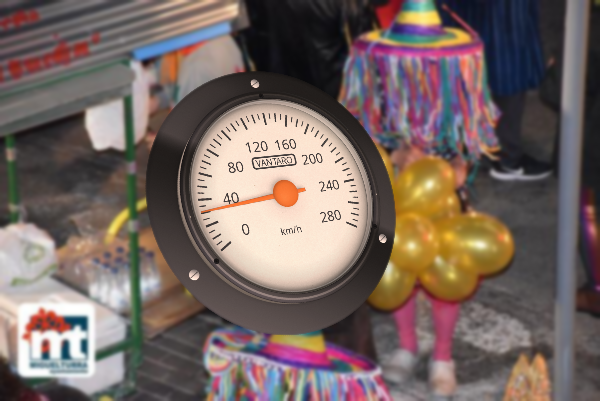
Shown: km/h 30
